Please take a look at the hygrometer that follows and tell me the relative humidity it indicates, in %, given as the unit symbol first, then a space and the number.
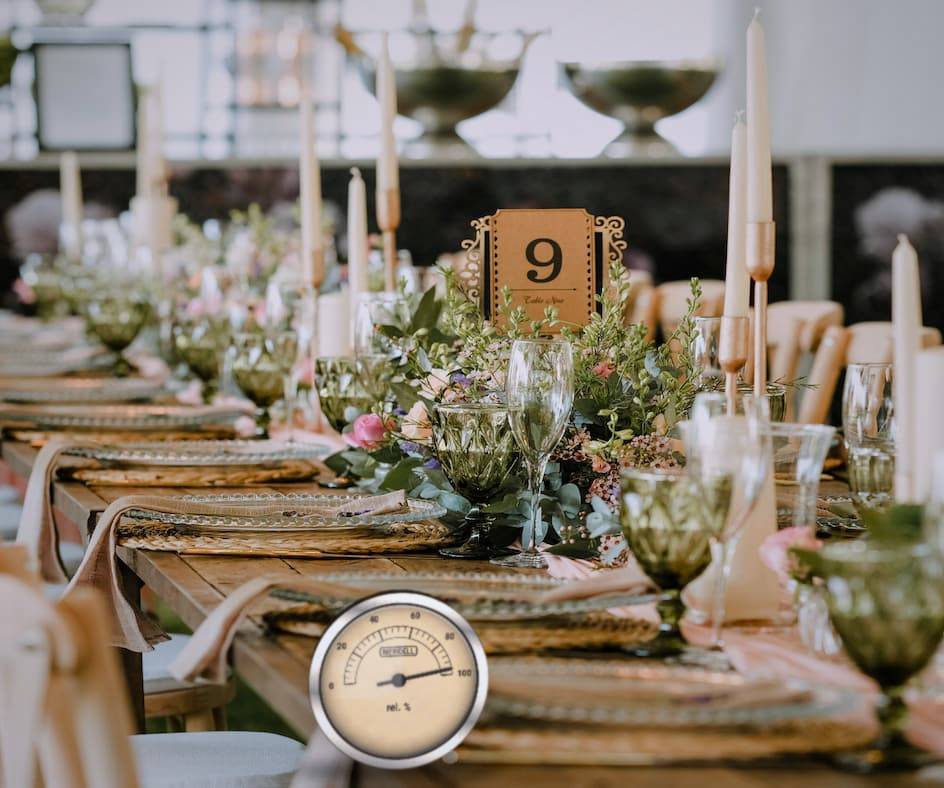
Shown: % 96
